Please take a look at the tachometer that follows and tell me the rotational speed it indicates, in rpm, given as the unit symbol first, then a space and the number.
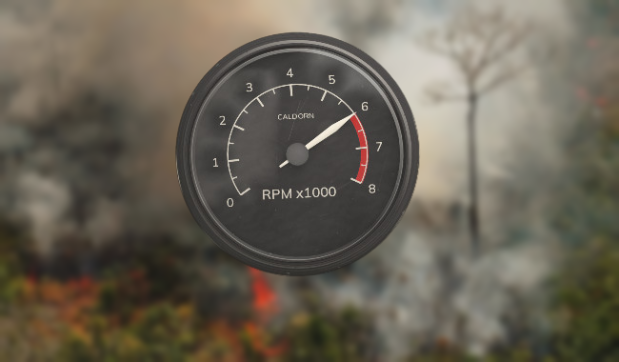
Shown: rpm 6000
